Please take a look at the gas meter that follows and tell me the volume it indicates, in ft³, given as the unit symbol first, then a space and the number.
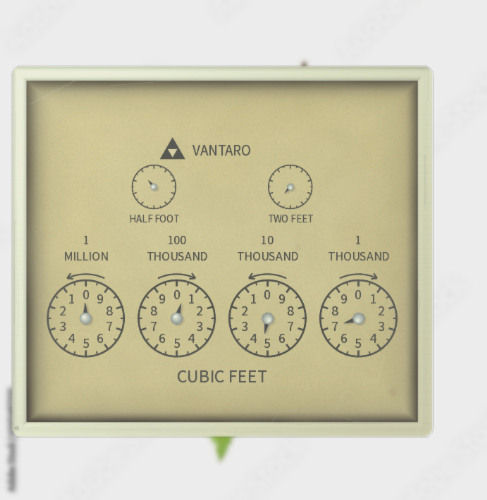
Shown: ft³ 4700
